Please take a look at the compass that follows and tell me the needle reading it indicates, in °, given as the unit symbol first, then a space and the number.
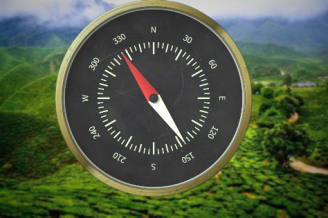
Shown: ° 325
